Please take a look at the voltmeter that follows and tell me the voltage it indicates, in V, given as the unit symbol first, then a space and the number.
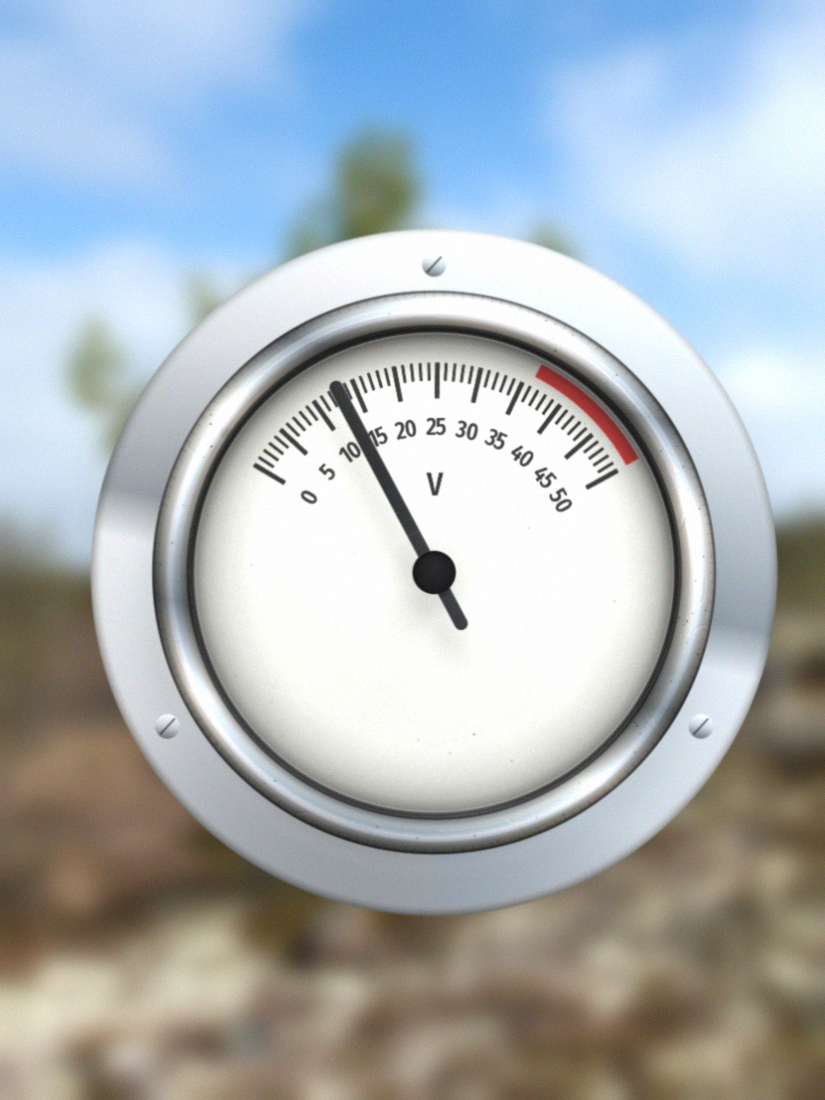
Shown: V 13
